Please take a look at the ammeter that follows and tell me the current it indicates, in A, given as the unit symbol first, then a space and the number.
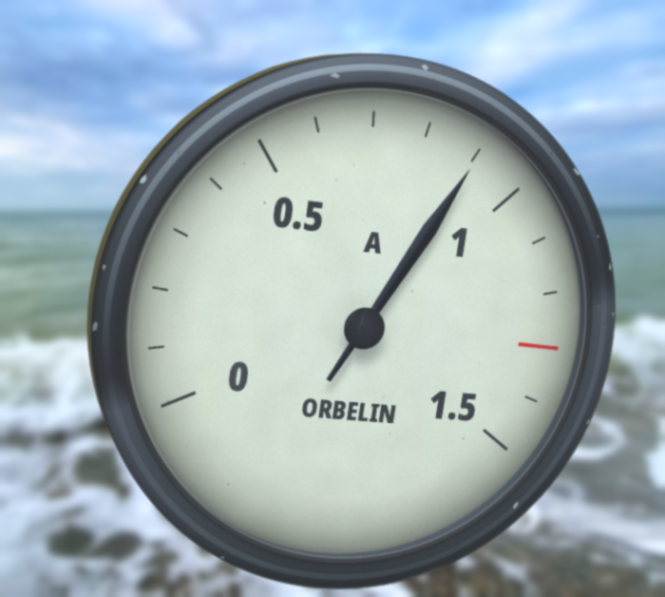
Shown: A 0.9
